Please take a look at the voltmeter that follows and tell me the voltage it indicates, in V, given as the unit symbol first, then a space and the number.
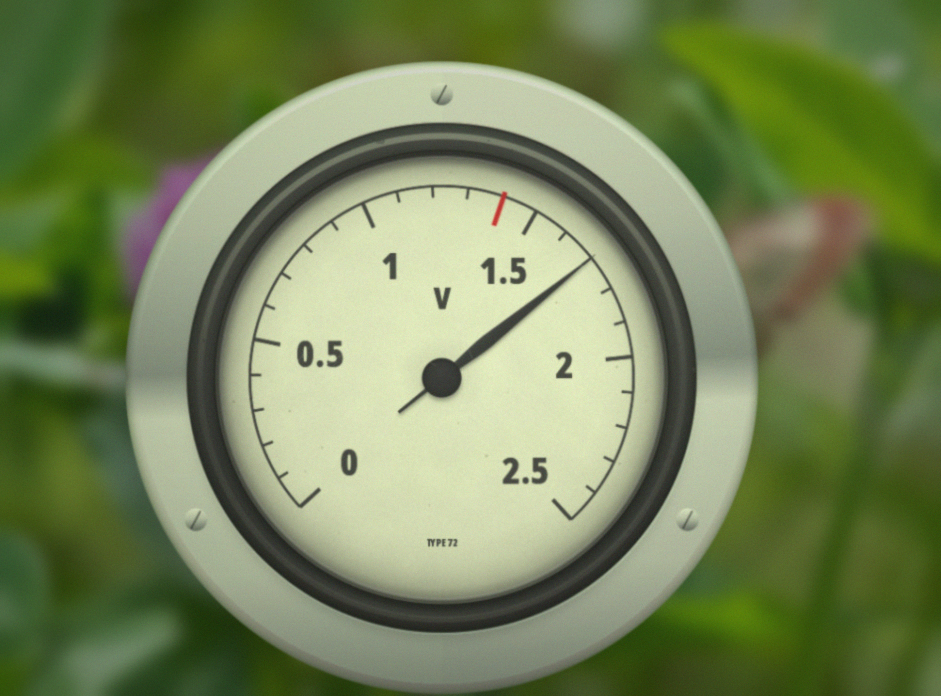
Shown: V 1.7
